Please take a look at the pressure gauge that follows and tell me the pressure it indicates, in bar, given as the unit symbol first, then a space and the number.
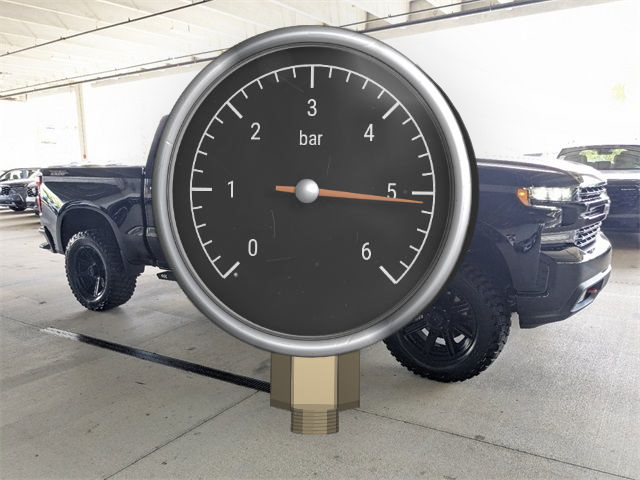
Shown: bar 5.1
